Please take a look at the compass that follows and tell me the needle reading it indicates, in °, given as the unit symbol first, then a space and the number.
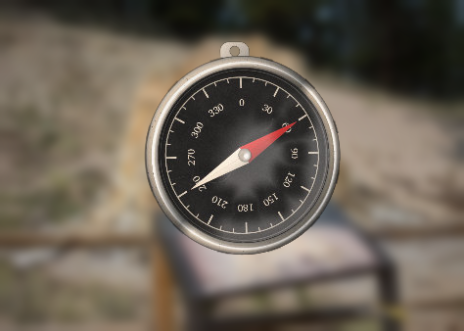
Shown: ° 60
